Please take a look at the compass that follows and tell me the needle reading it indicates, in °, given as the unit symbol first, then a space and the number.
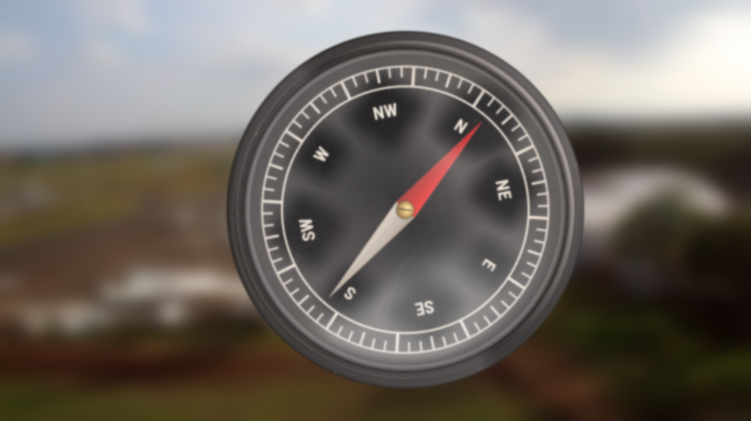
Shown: ° 7.5
